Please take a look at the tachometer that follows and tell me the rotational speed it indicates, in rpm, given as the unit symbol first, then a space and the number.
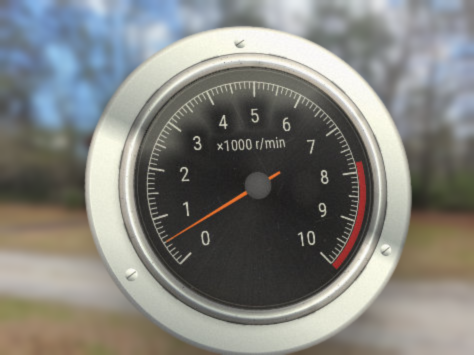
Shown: rpm 500
